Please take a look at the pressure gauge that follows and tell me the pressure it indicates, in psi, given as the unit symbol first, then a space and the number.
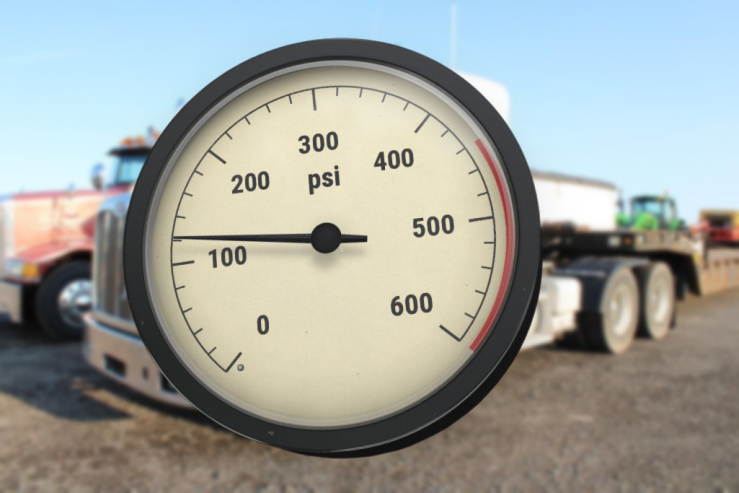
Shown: psi 120
